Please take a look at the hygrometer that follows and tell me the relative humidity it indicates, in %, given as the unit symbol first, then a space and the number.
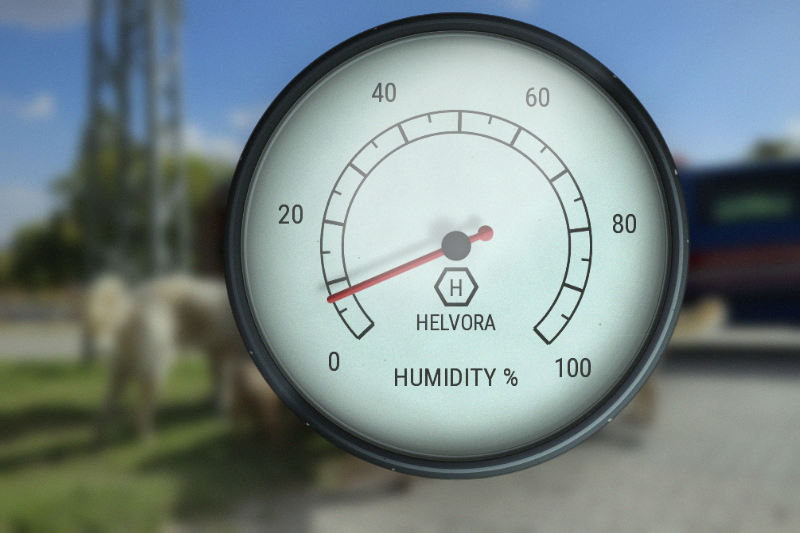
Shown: % 7.5
